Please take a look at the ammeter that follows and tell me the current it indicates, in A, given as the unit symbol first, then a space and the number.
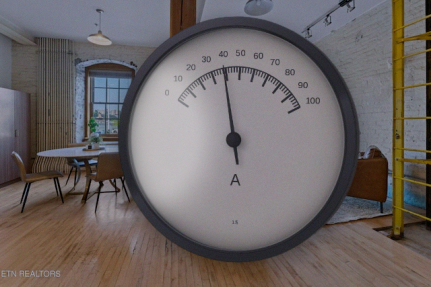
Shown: A 40
